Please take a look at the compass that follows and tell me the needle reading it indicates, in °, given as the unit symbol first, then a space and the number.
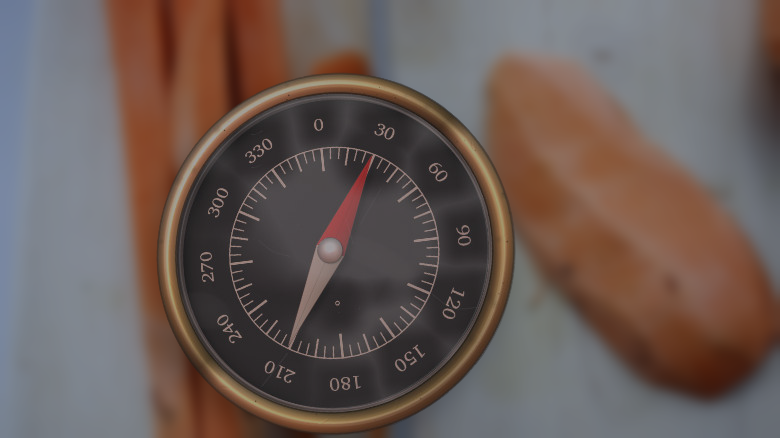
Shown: ° 30
